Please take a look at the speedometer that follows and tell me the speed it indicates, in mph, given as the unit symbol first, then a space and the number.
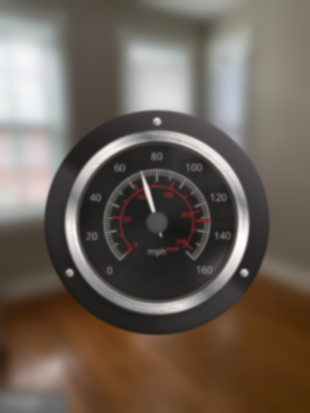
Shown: mph 70
